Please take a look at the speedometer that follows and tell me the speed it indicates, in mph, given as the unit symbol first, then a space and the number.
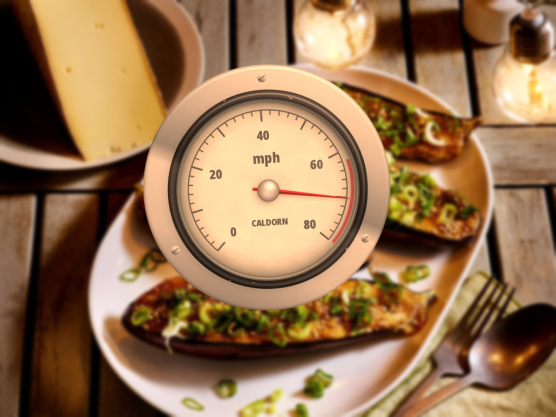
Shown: mph 70
